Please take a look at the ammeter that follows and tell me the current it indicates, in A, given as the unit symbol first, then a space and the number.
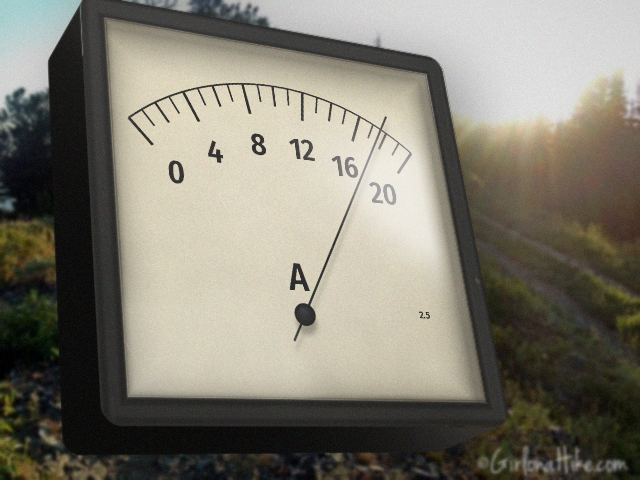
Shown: A 17.5
